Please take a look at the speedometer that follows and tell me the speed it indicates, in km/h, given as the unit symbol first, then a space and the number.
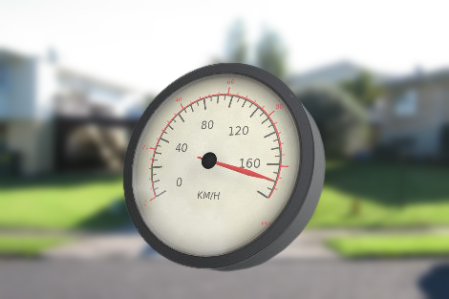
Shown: km/h 170
